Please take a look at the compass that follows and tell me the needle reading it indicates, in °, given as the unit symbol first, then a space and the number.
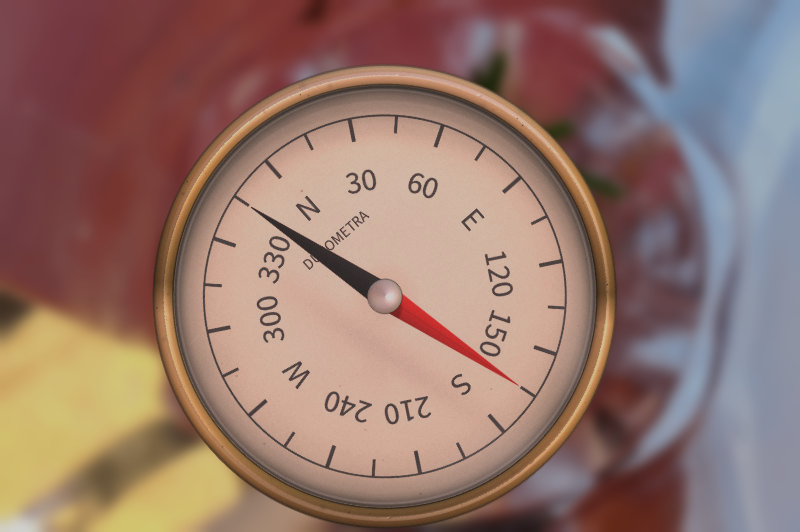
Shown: ° 165
